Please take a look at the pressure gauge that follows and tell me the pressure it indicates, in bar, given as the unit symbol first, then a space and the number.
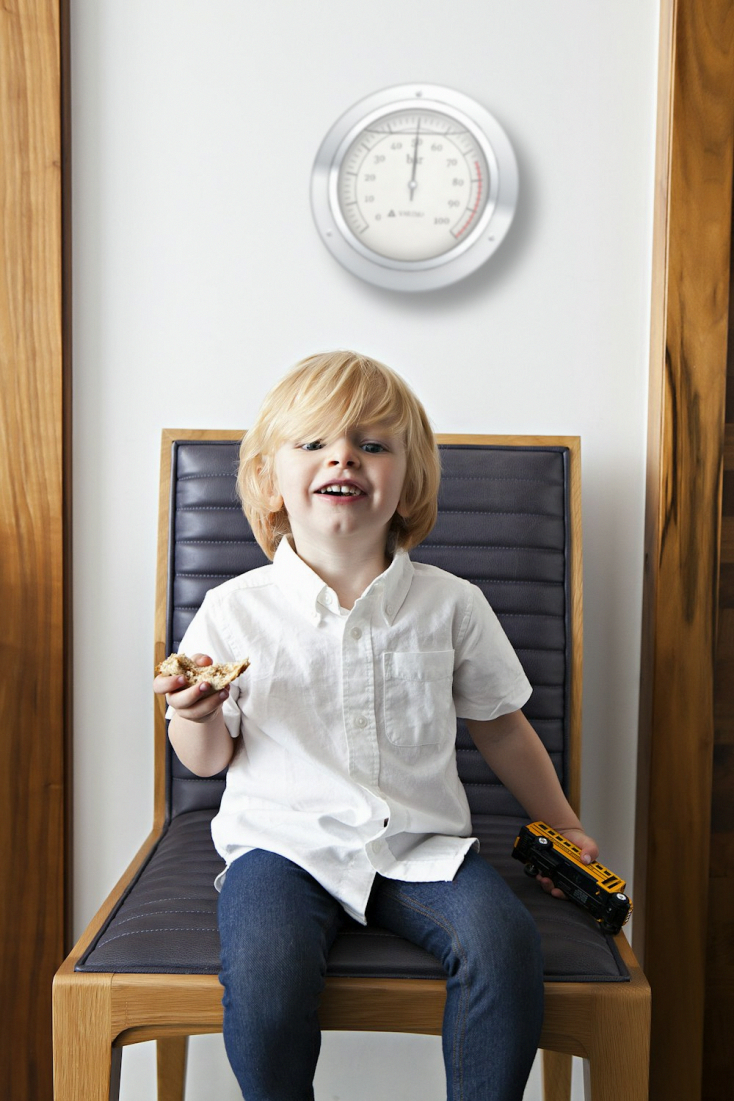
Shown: bar 50
